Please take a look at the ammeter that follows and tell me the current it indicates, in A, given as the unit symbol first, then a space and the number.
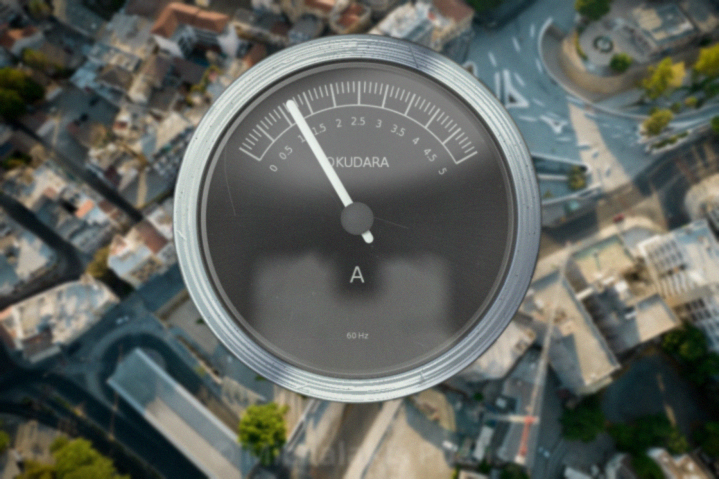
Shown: A 1.2
